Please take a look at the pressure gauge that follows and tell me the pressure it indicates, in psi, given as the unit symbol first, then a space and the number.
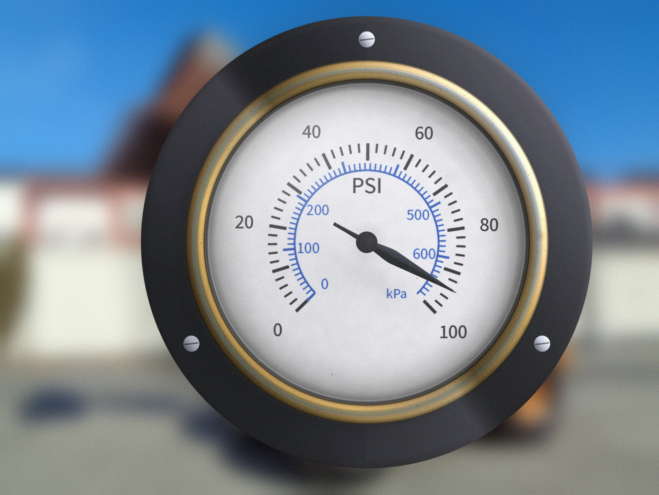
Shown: psi 94
